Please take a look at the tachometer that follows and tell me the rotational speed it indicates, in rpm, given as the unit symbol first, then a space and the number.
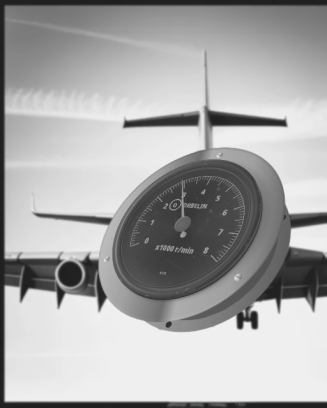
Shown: rpm 3000
